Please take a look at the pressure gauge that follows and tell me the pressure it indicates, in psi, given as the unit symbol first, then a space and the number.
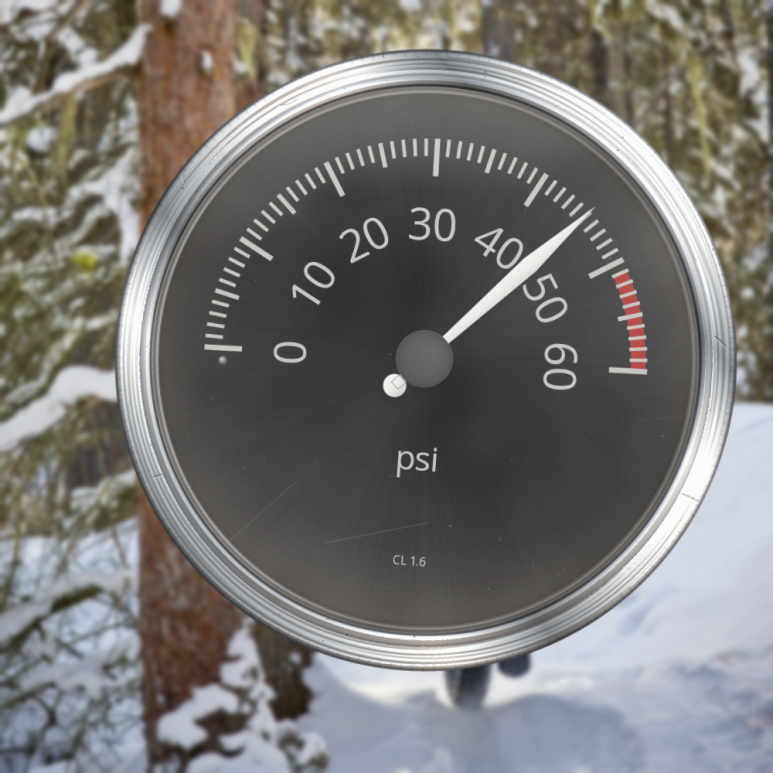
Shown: psi 45
